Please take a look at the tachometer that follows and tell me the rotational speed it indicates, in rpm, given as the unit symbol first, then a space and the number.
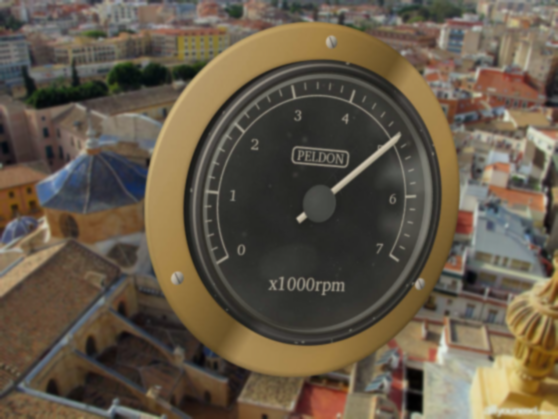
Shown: rpm 5000
